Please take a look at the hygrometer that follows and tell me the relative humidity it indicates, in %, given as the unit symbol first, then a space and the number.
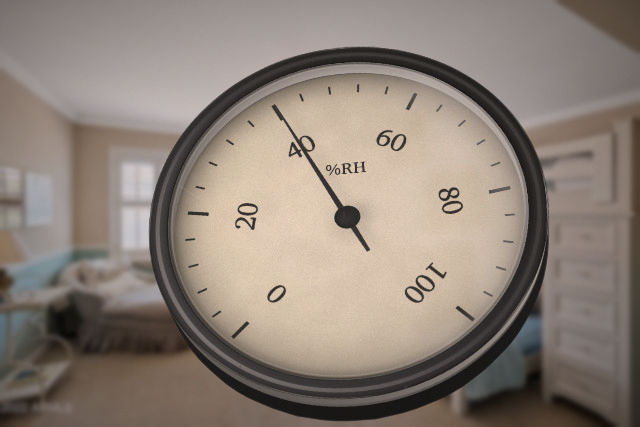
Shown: % 40
